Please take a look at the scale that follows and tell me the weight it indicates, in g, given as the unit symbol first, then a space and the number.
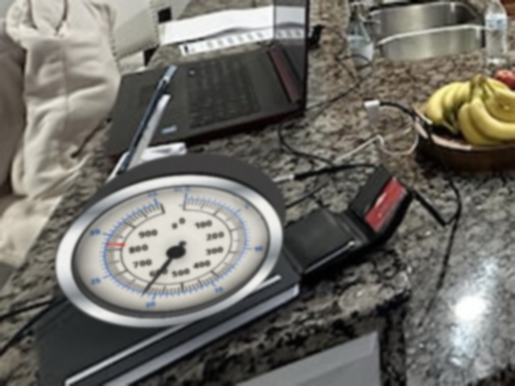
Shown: g 600
